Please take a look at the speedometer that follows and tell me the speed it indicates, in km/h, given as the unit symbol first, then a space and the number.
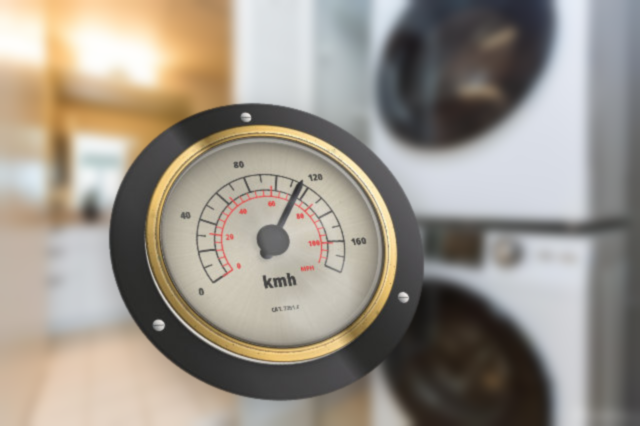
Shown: km/h 115
